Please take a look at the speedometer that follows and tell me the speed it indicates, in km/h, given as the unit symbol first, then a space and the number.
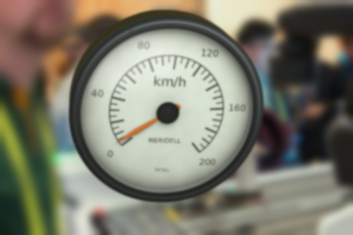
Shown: km/h 5
